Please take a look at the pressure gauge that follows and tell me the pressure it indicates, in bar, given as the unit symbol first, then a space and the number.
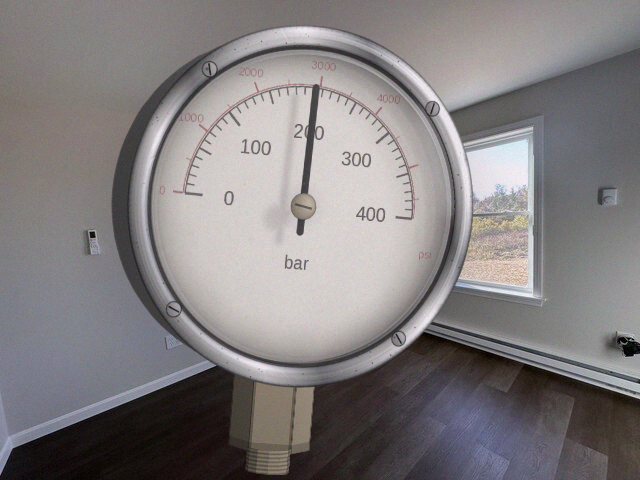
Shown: bar 200
